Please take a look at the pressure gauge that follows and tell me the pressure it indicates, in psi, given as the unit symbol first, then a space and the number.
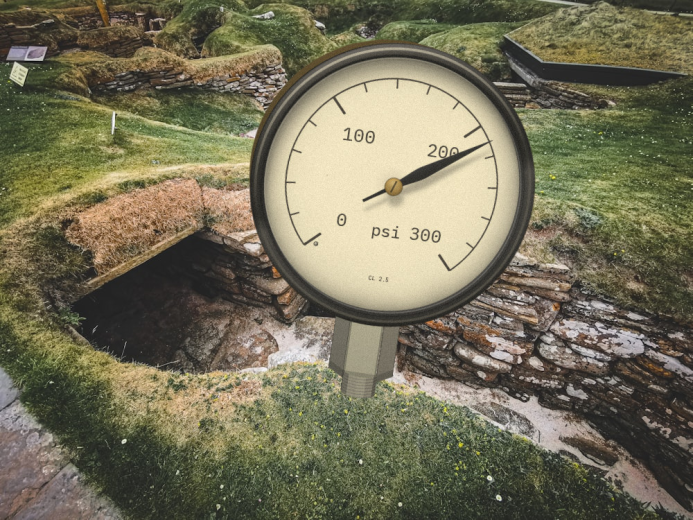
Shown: psi 210
